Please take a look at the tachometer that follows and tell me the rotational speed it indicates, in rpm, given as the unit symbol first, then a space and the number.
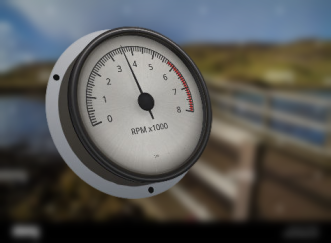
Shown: rpm 3500
